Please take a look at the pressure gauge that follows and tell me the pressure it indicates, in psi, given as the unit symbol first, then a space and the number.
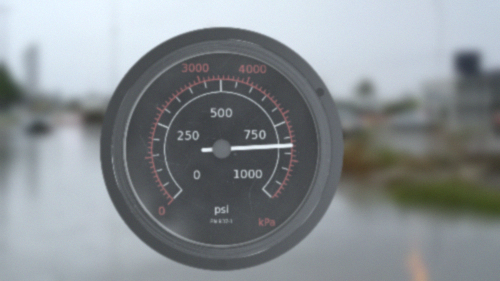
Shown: psi 825
